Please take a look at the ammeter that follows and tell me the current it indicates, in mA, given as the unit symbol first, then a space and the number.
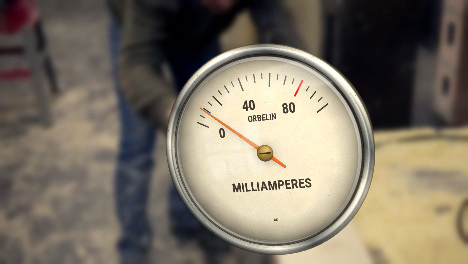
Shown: mA 10
